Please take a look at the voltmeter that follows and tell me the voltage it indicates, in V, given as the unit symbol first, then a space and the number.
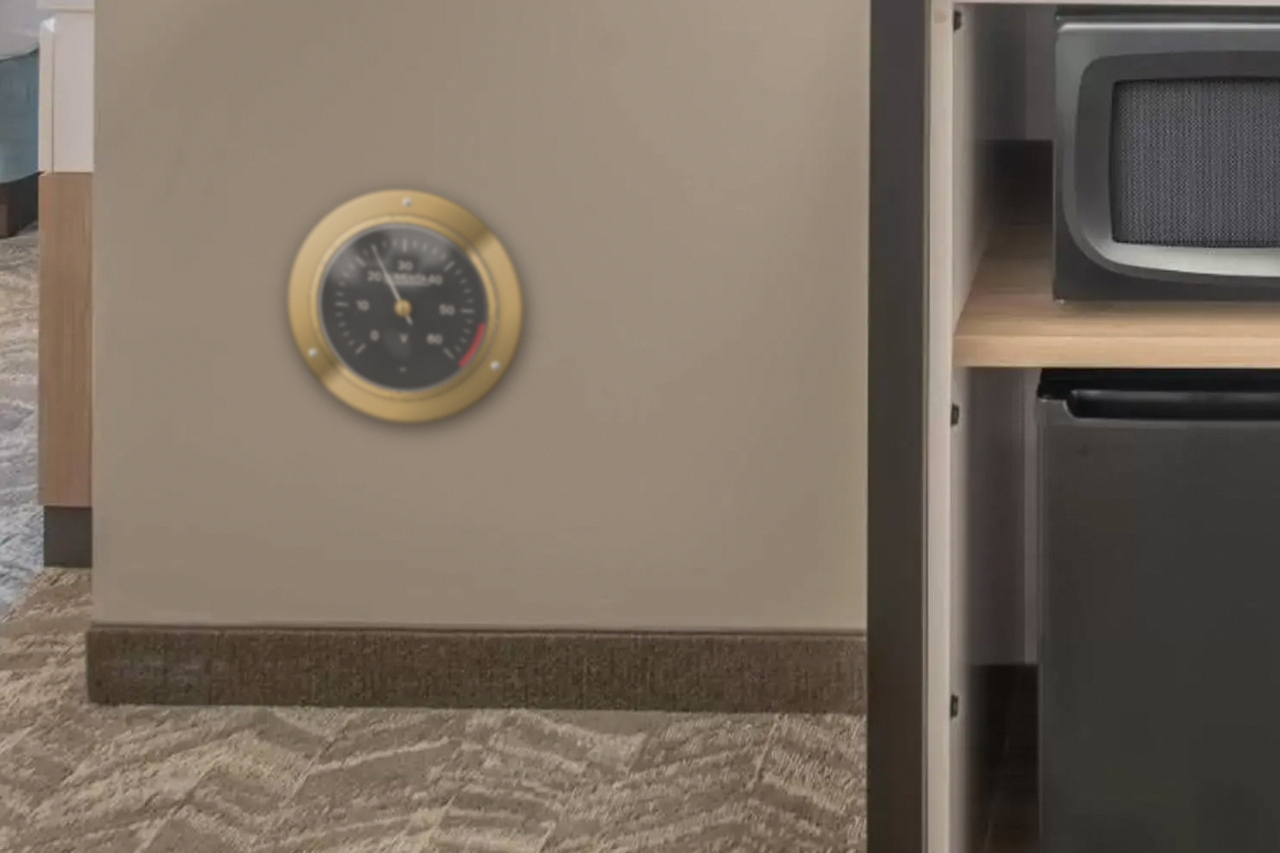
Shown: V 24
